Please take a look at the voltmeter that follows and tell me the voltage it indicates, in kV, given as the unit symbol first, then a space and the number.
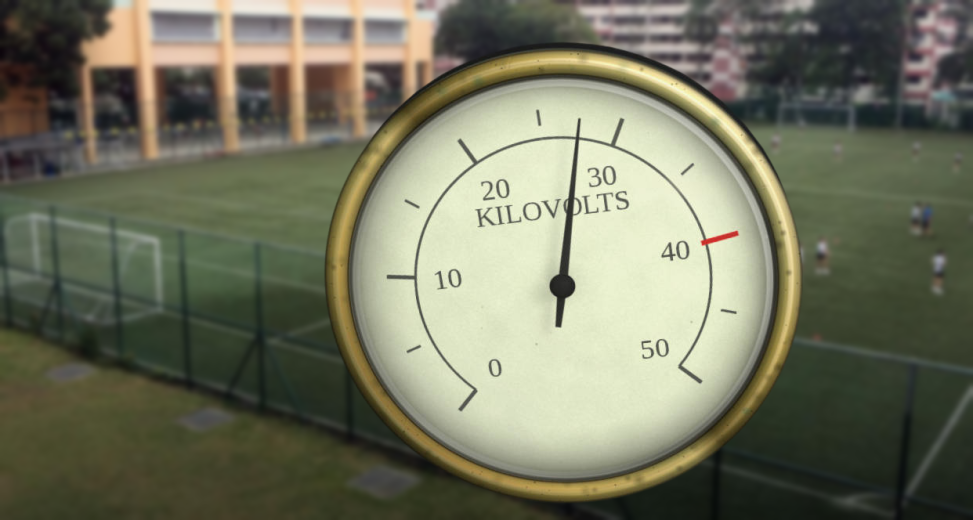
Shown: kV 27.5
